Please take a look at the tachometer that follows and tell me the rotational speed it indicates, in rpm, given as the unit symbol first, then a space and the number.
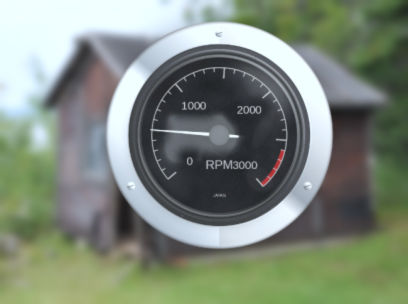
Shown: rpm 500
